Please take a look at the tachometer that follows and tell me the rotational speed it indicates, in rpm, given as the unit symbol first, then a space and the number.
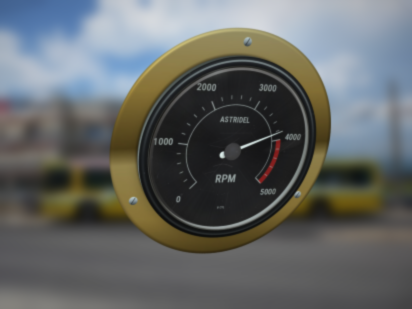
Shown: rpm 3800
